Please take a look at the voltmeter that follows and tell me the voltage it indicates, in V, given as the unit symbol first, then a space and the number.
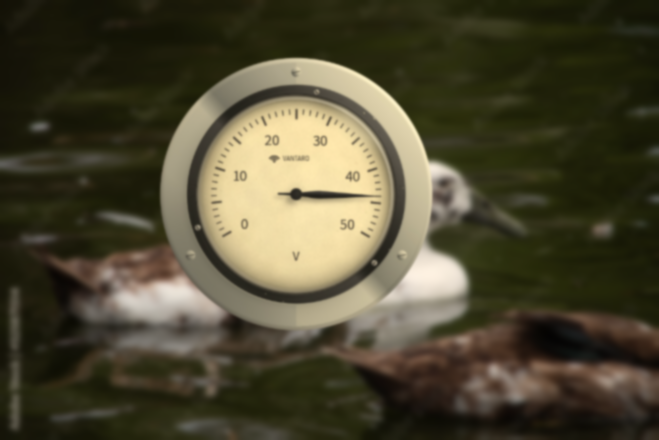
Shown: V 44
